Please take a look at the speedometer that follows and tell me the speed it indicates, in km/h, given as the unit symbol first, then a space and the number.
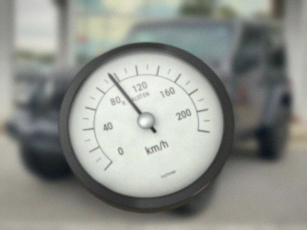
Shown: km/h 95
